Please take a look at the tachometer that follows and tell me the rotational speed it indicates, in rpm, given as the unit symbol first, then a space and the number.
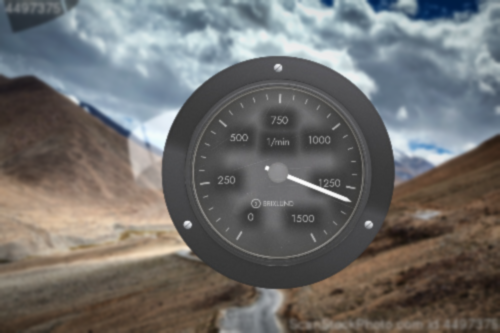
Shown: rpm 1300
